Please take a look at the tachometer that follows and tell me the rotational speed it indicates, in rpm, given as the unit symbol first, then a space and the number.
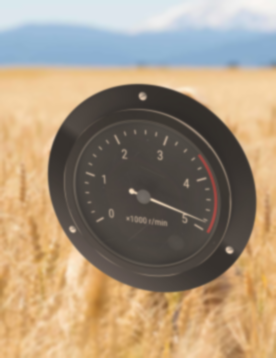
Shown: rpm 4800
